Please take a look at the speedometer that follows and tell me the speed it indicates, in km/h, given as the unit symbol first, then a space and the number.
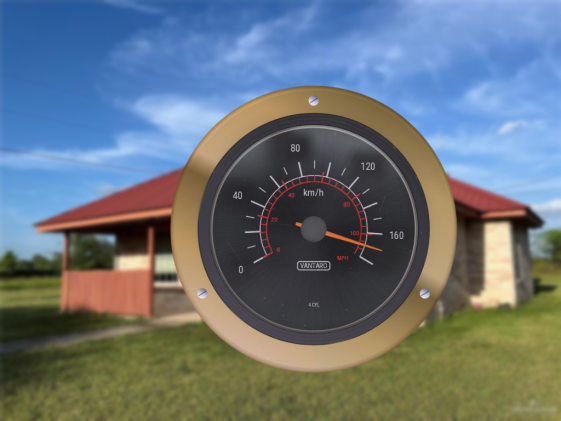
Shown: km/h 170
